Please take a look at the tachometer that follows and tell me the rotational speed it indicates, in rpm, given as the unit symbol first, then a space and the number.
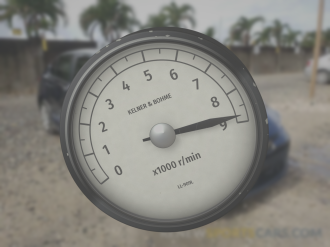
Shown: rpm 8750
